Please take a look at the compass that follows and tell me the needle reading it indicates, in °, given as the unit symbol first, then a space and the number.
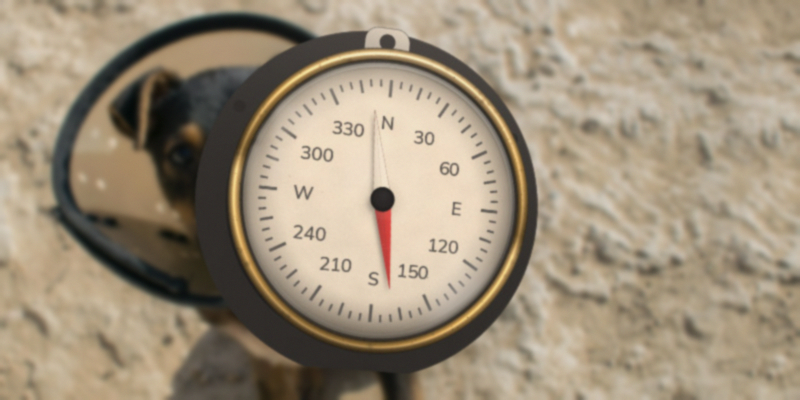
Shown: ° 170
